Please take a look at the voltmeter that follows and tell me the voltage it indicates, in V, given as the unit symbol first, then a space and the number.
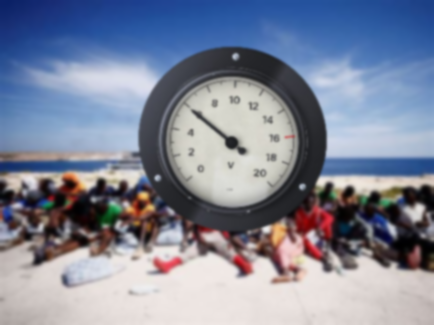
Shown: V 6
